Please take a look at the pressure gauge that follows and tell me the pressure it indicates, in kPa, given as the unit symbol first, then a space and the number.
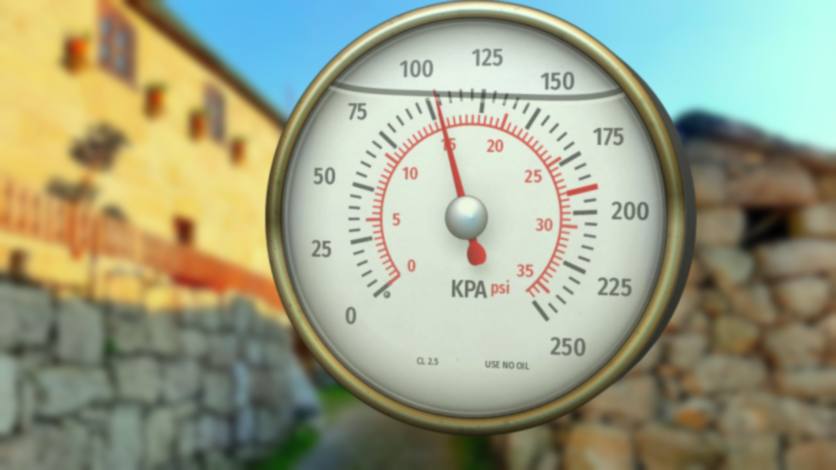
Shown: kPa 105
